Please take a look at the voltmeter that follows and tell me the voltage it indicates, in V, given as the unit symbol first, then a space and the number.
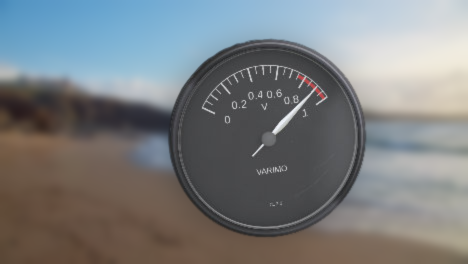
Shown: V 0.9
